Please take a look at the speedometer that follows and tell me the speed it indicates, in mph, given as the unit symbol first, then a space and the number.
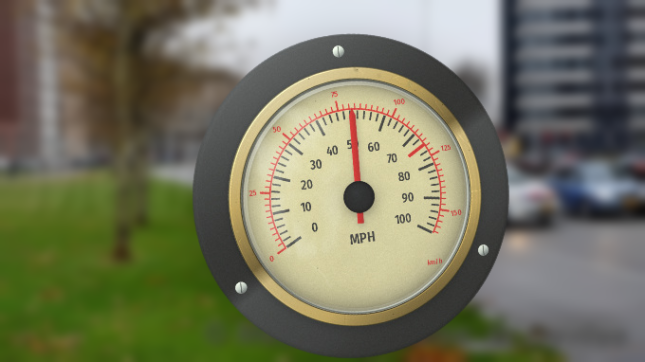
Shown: mph 50
